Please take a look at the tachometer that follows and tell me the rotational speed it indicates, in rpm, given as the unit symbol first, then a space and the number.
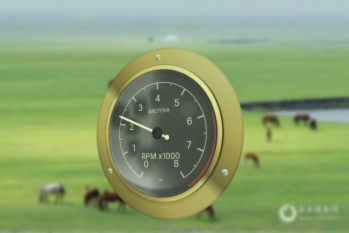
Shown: rpm 2250
